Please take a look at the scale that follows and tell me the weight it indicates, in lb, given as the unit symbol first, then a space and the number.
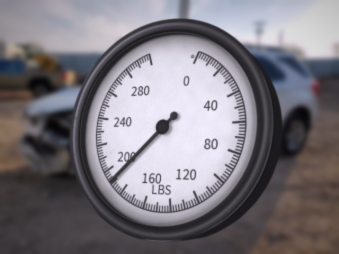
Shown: lb 190
